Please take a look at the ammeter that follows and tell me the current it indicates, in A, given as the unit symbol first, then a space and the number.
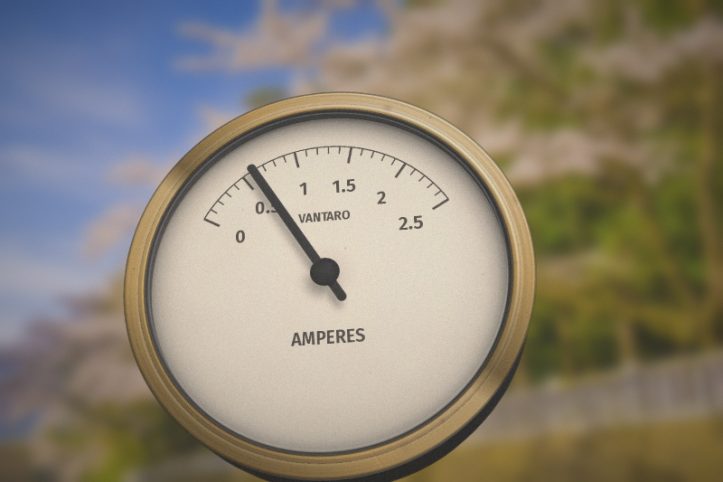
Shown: A 0.6
